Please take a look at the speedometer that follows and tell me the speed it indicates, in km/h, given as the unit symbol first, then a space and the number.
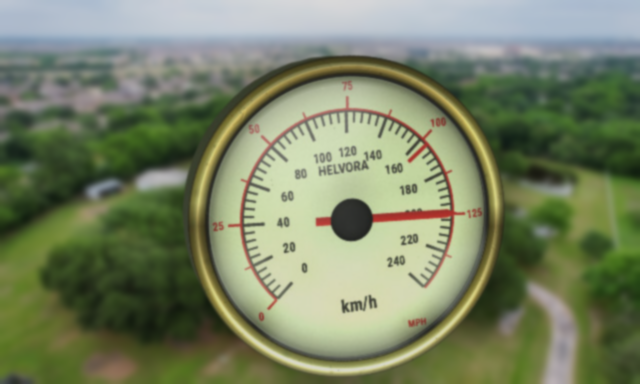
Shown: km/h 200
